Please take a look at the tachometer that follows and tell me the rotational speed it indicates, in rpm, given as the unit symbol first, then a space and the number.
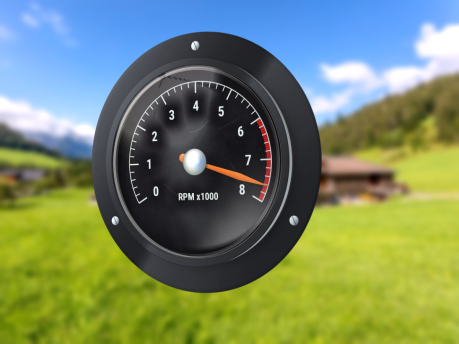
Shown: rpm 7600
